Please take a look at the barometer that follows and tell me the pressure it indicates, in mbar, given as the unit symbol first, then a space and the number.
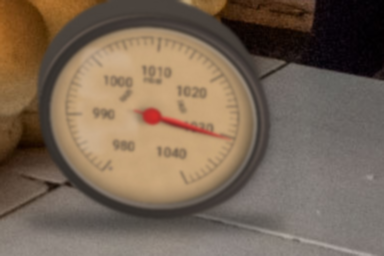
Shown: mbar 1030
